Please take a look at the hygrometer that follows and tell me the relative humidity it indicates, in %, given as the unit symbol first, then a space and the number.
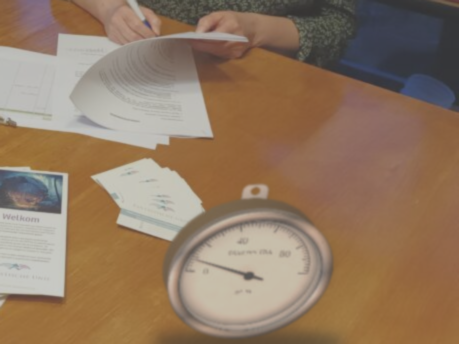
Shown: % 10
